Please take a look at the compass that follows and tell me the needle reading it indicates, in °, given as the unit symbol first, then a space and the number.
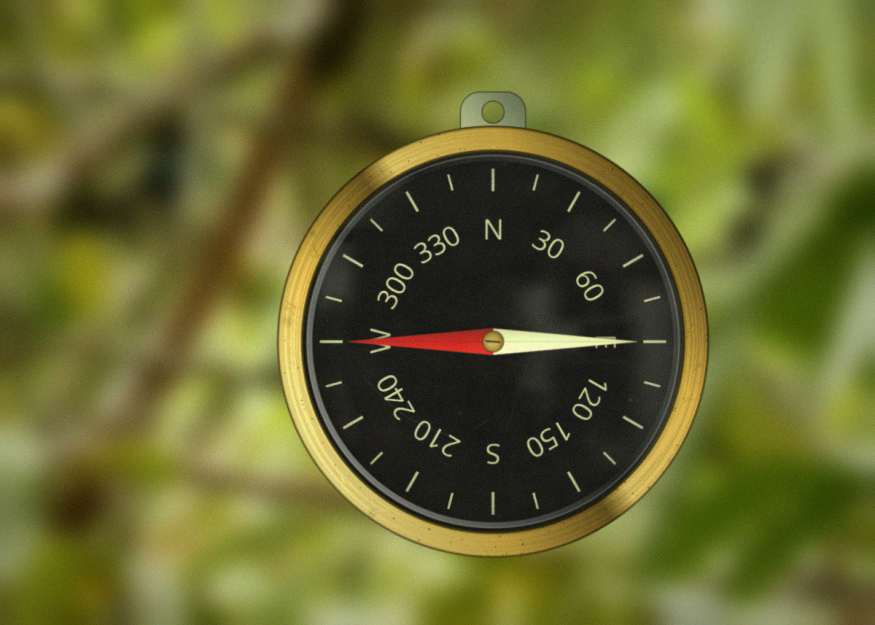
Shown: ° 270
